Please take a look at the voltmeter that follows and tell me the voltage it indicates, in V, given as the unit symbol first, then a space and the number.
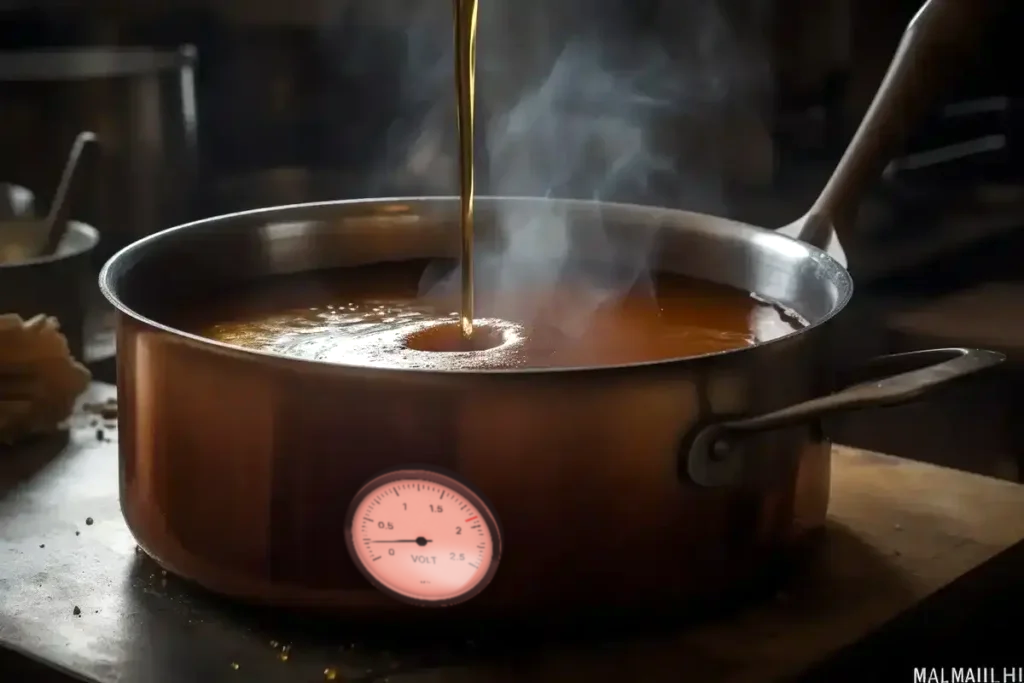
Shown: V 0.25
